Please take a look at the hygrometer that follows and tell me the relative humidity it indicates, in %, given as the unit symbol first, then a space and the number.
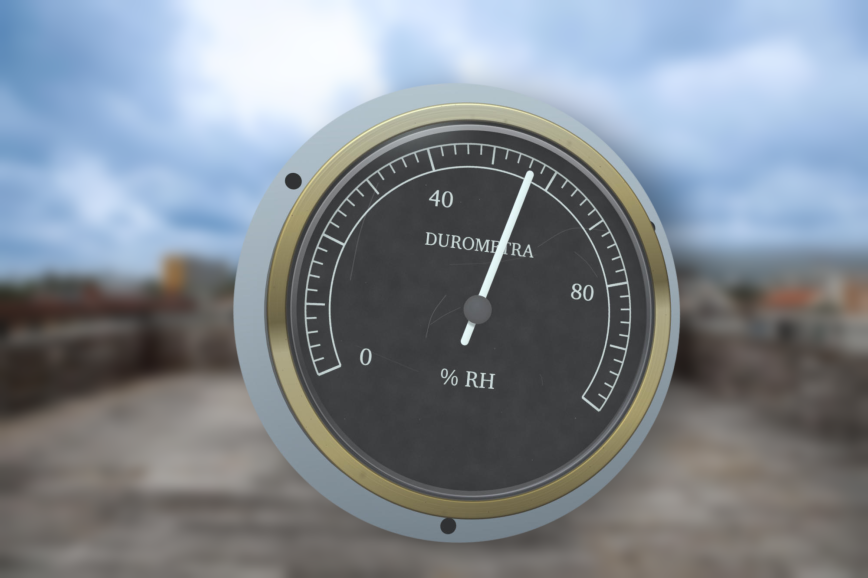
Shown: % 56
